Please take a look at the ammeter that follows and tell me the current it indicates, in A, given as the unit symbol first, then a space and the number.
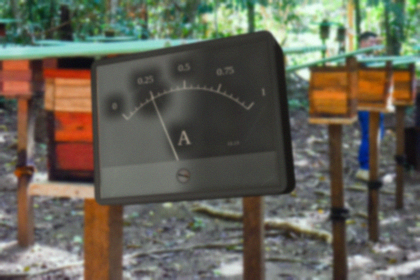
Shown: A 0.25
